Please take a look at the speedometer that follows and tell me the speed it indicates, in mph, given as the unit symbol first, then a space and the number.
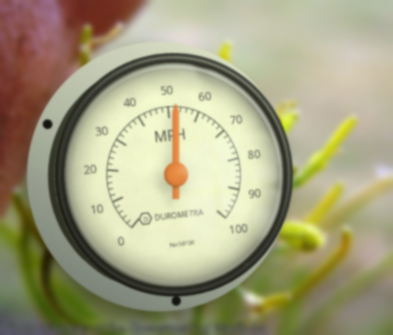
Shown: mph 52
